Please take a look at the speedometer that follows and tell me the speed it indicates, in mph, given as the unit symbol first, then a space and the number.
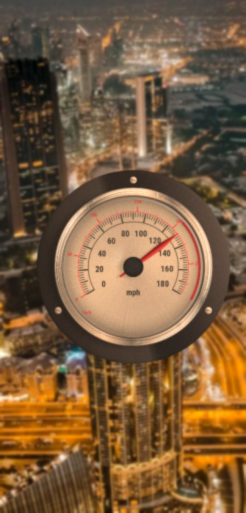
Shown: mph 130
